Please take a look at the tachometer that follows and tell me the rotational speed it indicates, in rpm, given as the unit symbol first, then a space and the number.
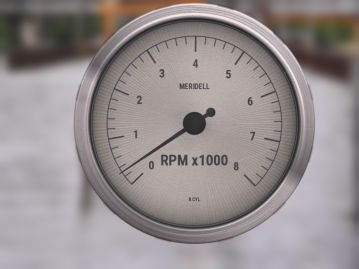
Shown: rpm 300
